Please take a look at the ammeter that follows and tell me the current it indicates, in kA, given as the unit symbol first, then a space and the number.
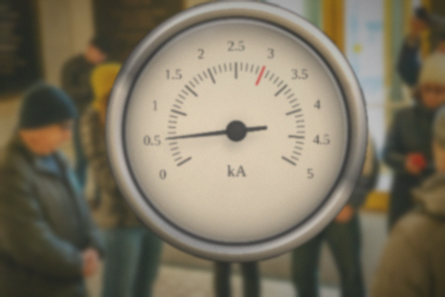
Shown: kA 0.5
